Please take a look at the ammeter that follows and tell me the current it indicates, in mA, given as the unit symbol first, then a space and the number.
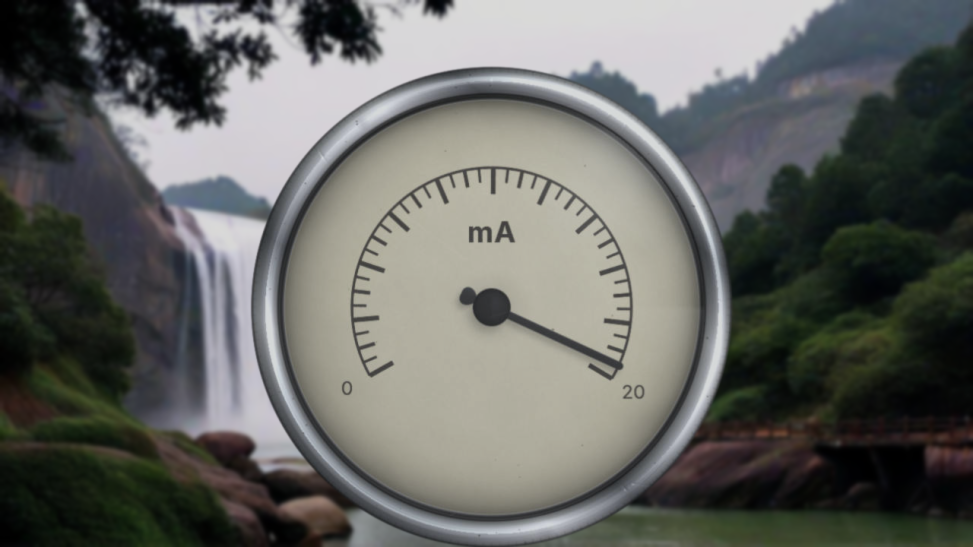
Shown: mA 19.5
